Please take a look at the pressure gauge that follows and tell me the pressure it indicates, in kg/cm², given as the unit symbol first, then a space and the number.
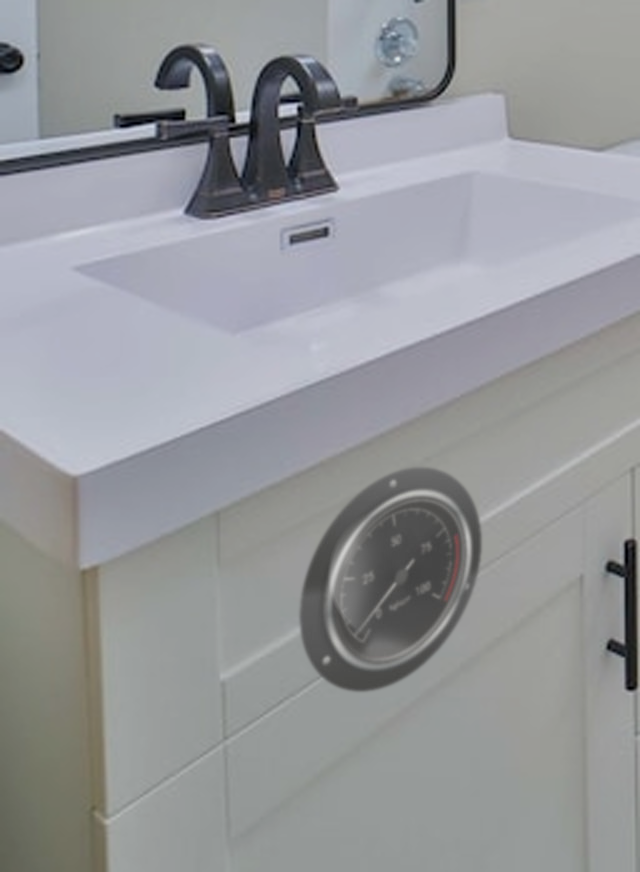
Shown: kg/cm² 5
